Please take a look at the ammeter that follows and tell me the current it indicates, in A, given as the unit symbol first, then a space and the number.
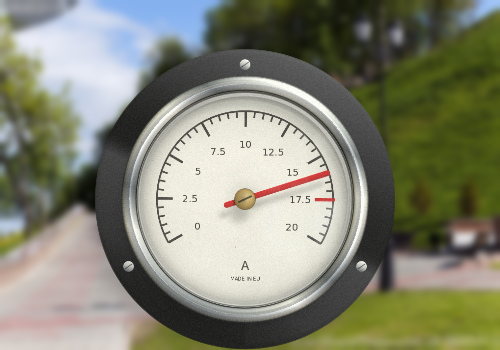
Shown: A 16
